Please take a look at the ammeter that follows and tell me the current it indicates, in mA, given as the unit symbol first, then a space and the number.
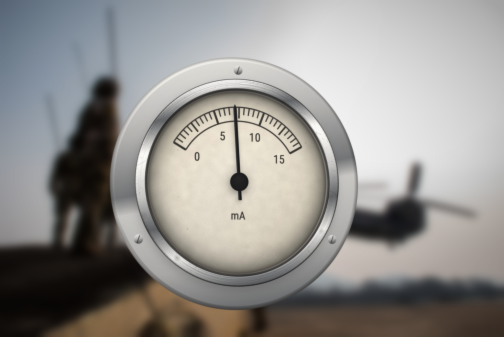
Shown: mA 7
